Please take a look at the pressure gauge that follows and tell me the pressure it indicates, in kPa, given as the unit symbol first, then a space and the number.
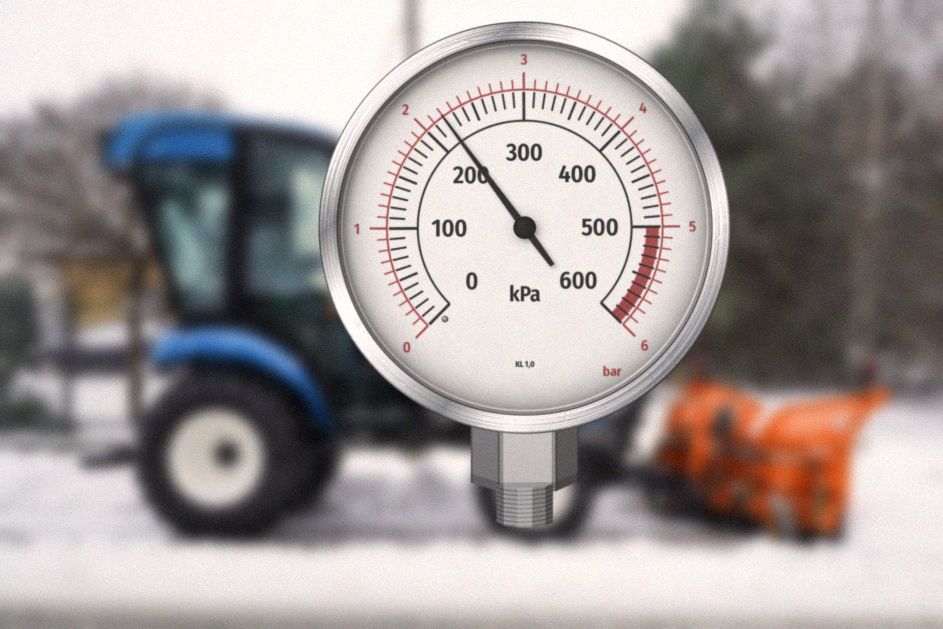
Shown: kPa 220
